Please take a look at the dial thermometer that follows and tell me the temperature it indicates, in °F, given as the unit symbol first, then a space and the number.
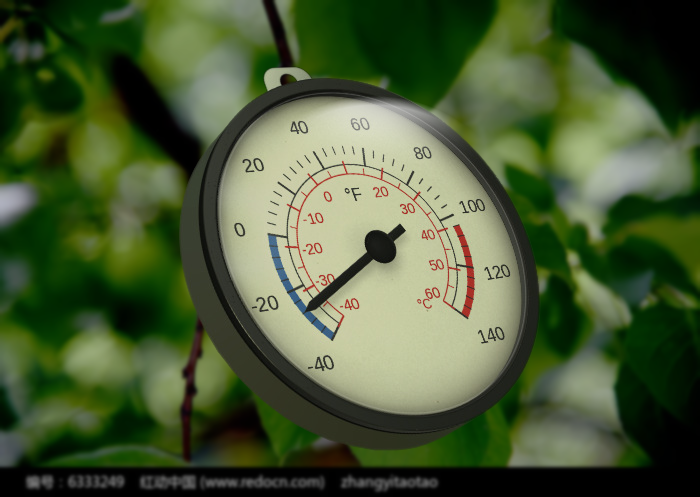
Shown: °F -28
